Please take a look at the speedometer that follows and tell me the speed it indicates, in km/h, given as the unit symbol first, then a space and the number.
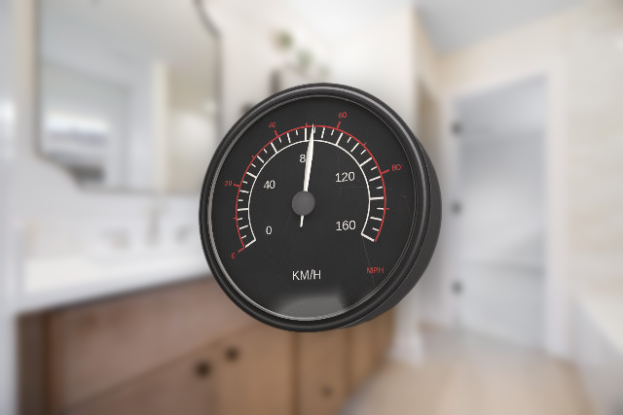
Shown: km/h 85
